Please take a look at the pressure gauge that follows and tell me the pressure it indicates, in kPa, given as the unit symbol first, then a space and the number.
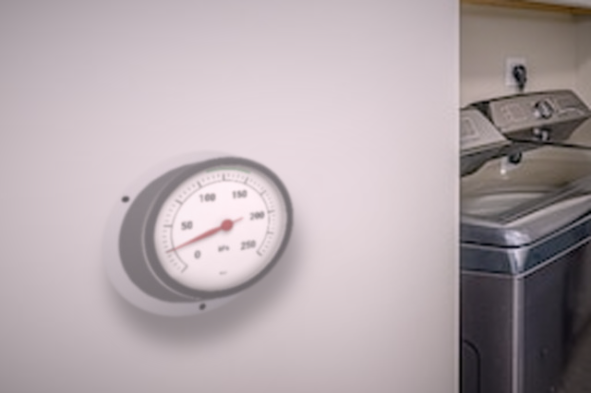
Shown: kPa 25
